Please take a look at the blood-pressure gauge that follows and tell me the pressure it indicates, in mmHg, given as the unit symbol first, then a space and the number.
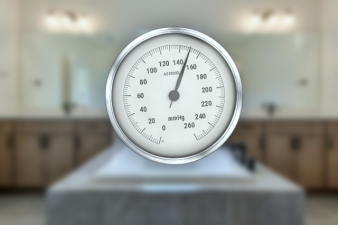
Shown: mmHg 150
